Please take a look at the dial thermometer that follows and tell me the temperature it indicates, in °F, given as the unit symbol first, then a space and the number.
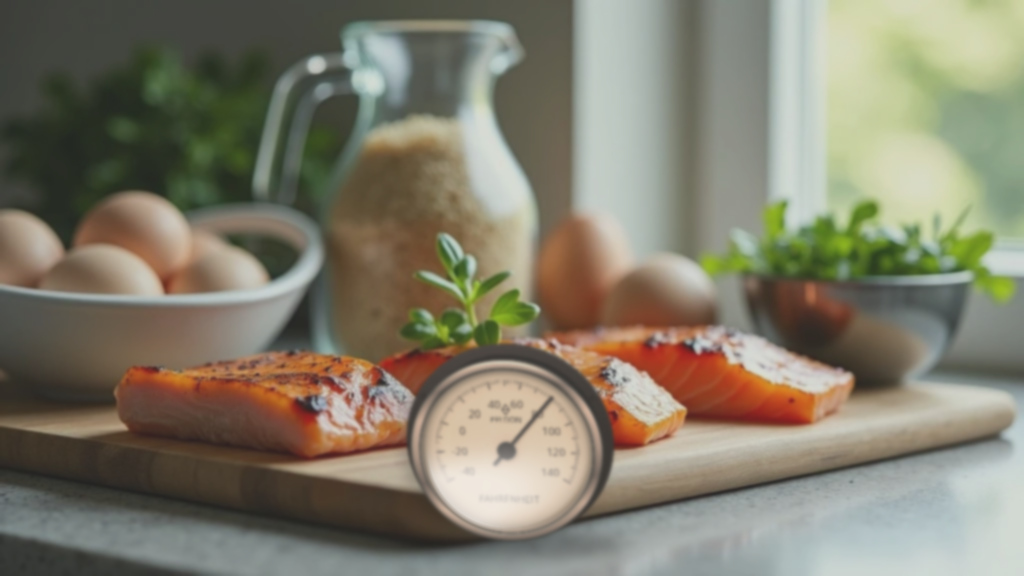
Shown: °F 80
